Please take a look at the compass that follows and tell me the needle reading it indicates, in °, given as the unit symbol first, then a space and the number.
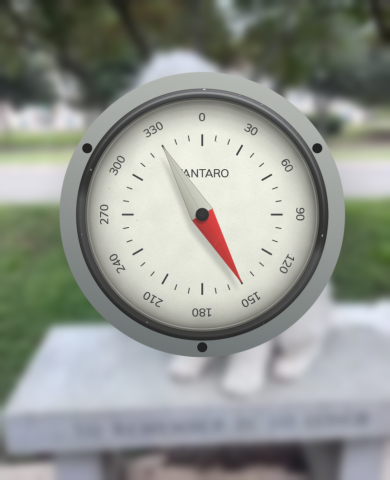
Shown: ° 150
